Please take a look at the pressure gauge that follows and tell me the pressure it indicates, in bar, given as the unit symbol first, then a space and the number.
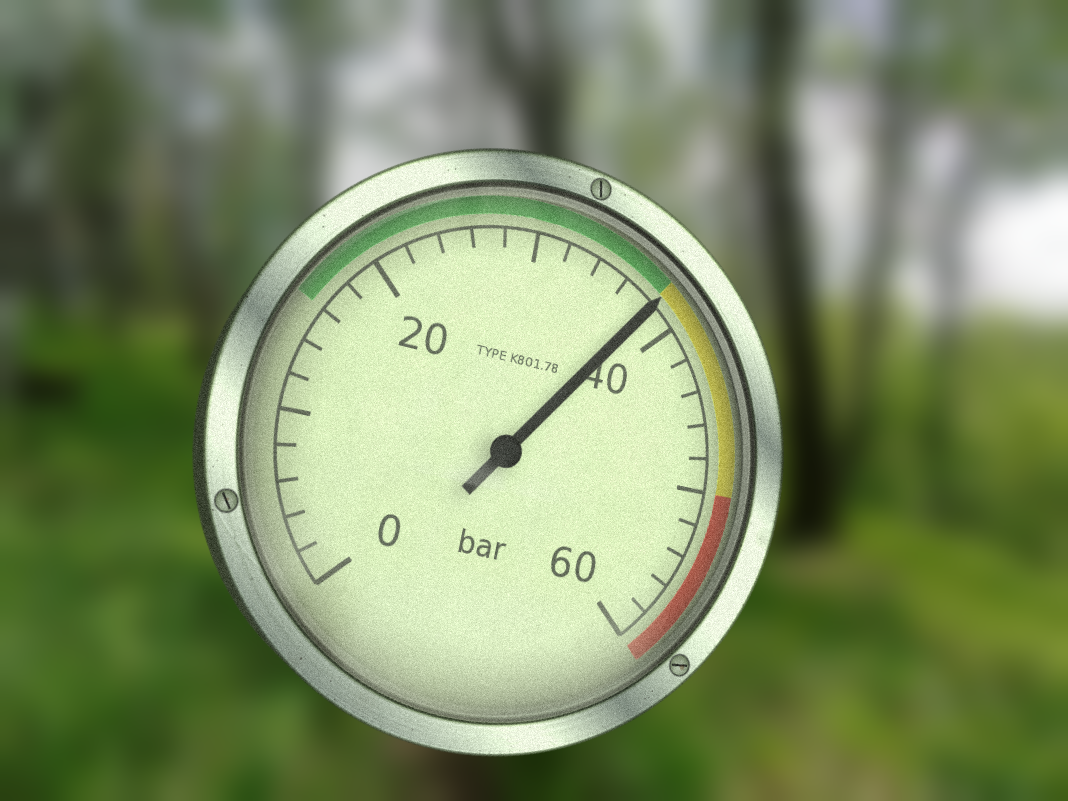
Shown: bar 38
